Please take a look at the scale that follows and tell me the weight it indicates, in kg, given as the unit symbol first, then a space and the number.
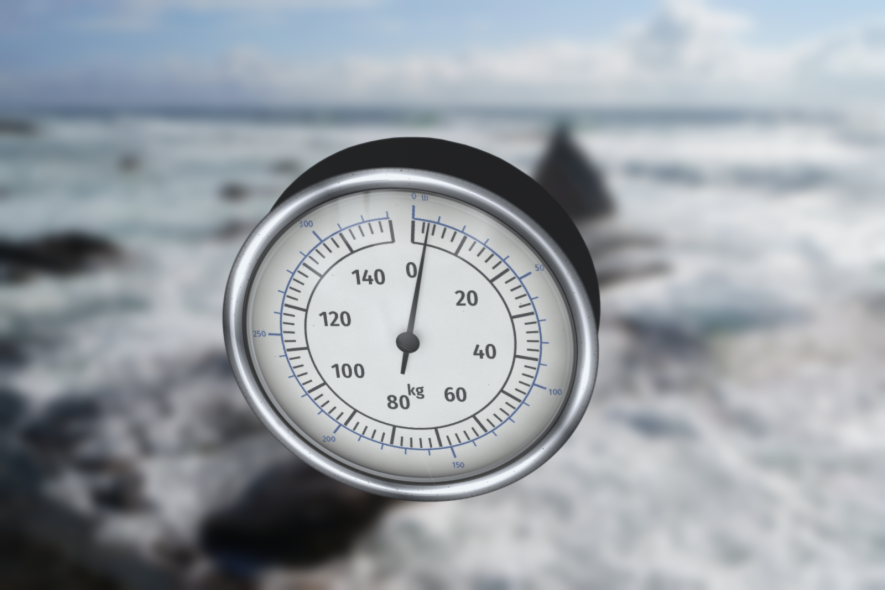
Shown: kg 3
